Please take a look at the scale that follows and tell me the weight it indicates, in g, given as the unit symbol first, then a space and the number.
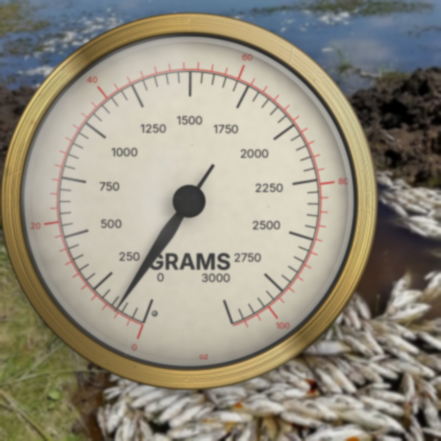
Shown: g 125
